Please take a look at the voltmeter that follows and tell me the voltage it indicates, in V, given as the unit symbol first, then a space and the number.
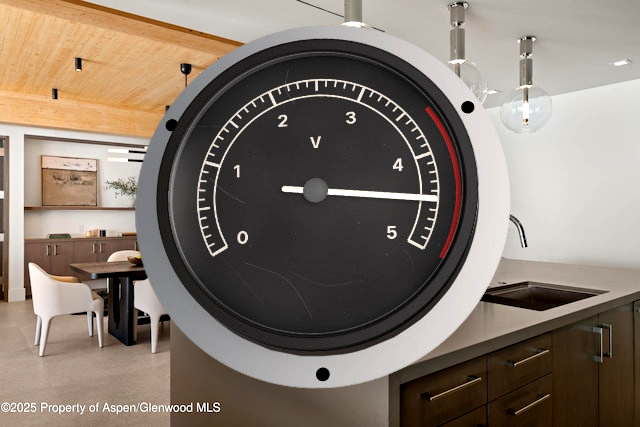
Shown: V 4.5
